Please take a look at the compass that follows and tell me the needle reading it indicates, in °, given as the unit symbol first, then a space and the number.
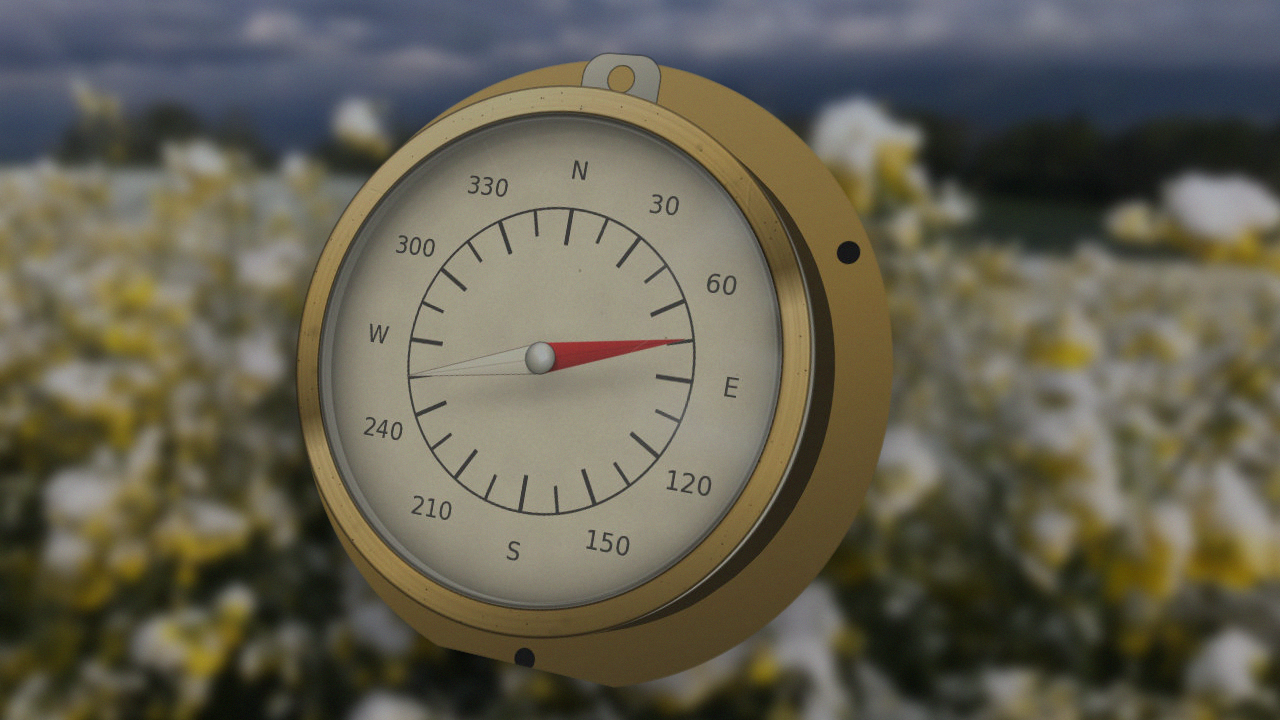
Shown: ° 75
